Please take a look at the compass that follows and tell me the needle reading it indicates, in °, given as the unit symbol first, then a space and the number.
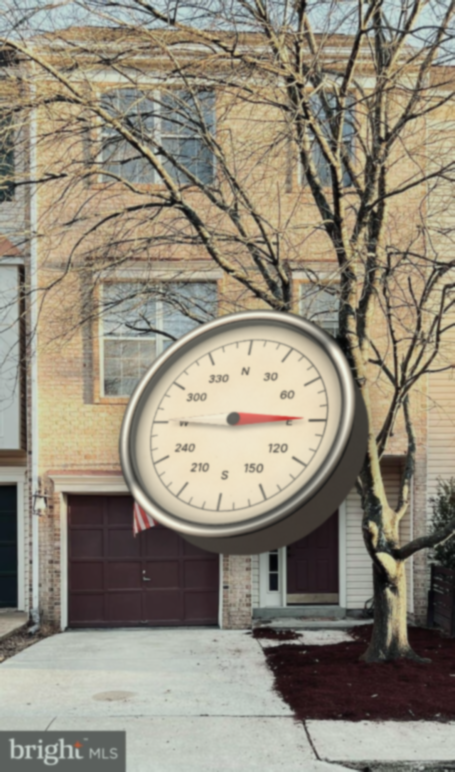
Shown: ° 90
